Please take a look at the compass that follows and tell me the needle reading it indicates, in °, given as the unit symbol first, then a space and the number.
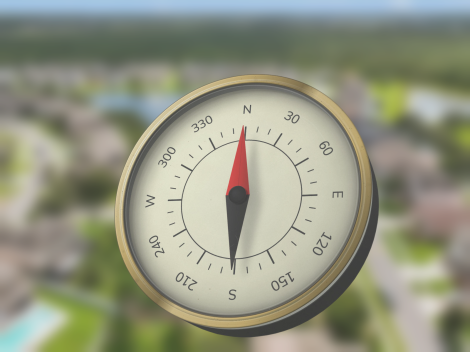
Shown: ° 0
